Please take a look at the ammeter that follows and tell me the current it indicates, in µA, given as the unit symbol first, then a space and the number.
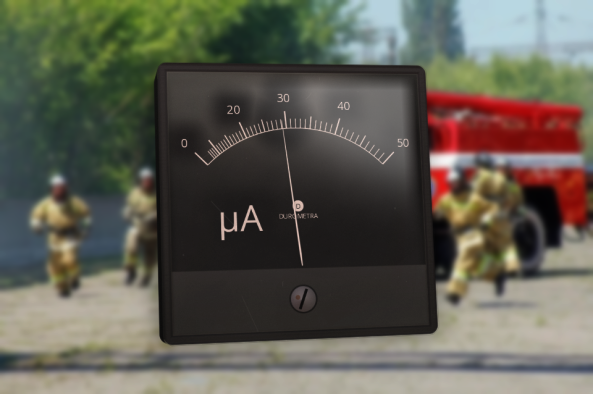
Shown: µA 29
